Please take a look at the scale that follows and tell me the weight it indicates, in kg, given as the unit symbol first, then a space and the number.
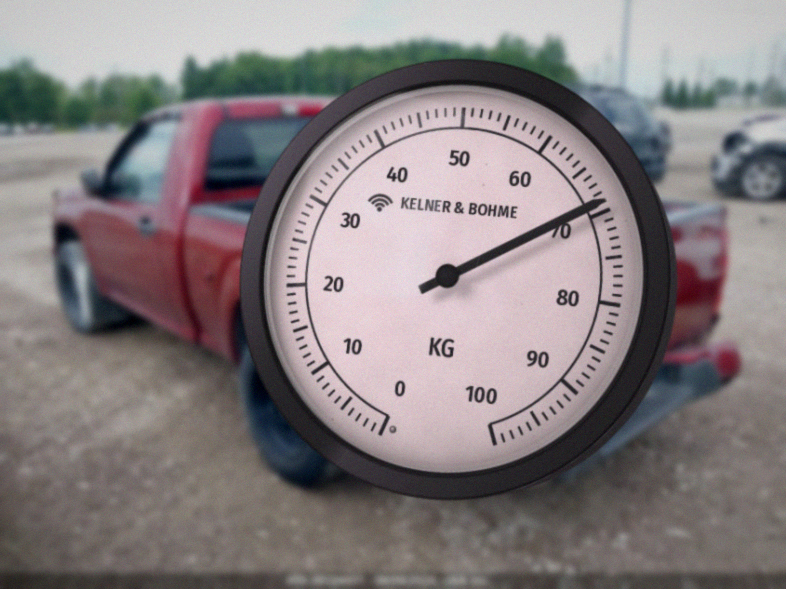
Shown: kg 69
